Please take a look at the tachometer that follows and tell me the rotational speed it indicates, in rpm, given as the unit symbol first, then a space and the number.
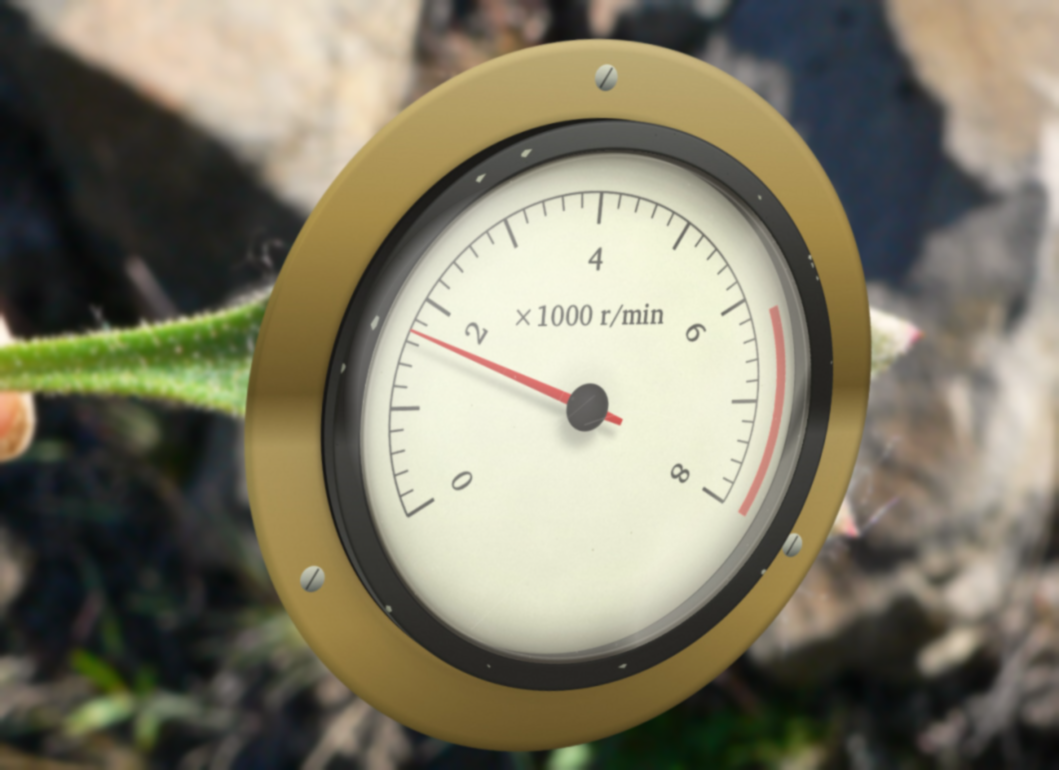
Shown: rpm 1700
